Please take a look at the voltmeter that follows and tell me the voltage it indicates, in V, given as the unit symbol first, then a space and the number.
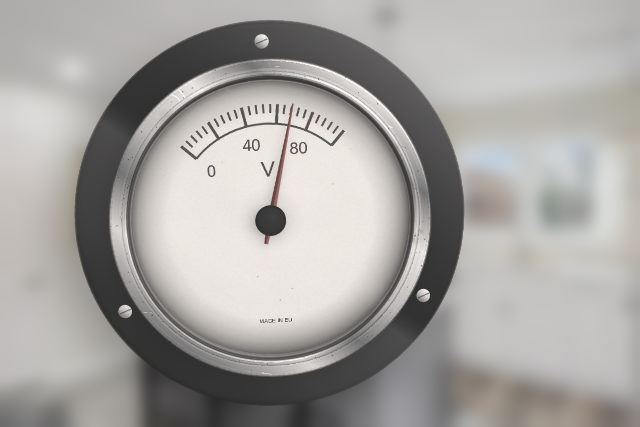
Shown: V 68
